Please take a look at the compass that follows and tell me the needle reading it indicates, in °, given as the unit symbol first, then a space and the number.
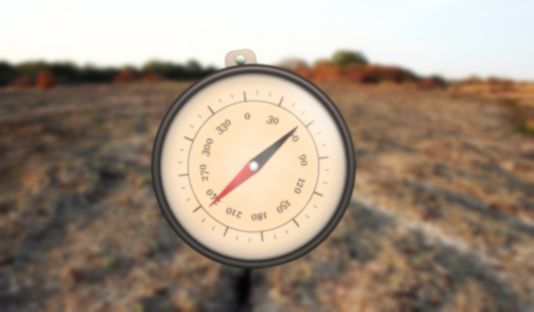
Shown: ° 235
